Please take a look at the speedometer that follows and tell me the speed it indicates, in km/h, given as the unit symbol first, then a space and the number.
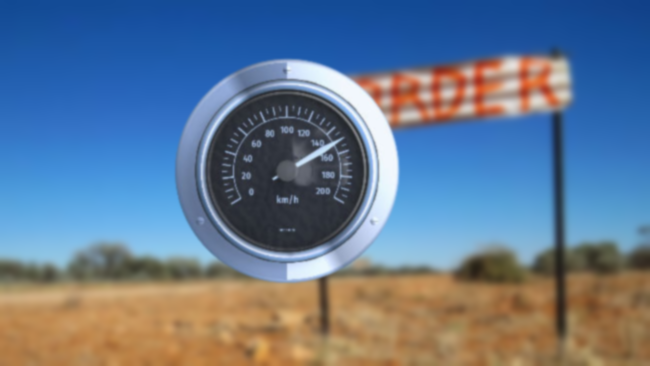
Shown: km/h 150
